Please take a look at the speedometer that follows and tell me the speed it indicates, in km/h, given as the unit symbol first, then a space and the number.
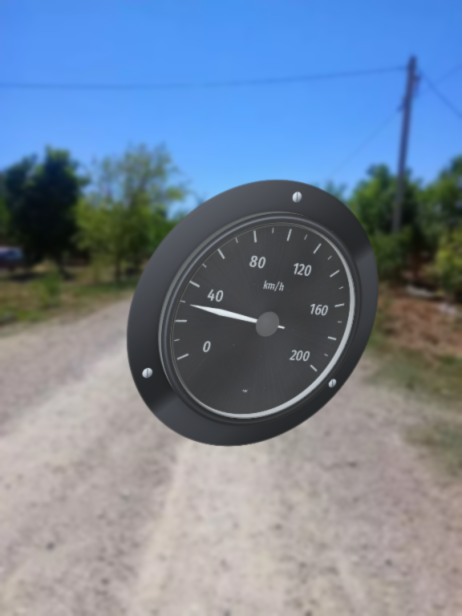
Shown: km/h 30
